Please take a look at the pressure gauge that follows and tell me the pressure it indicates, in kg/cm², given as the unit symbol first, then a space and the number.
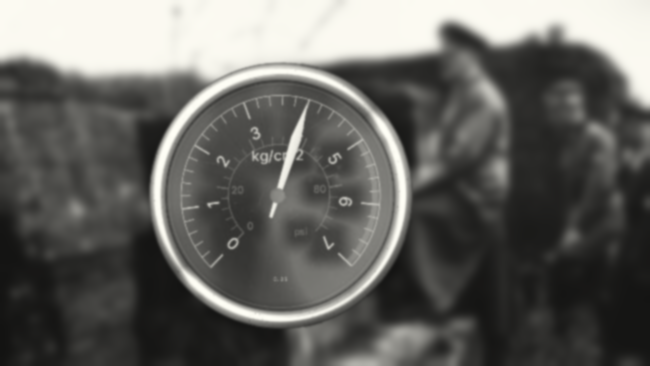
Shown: kg/cm² 4
